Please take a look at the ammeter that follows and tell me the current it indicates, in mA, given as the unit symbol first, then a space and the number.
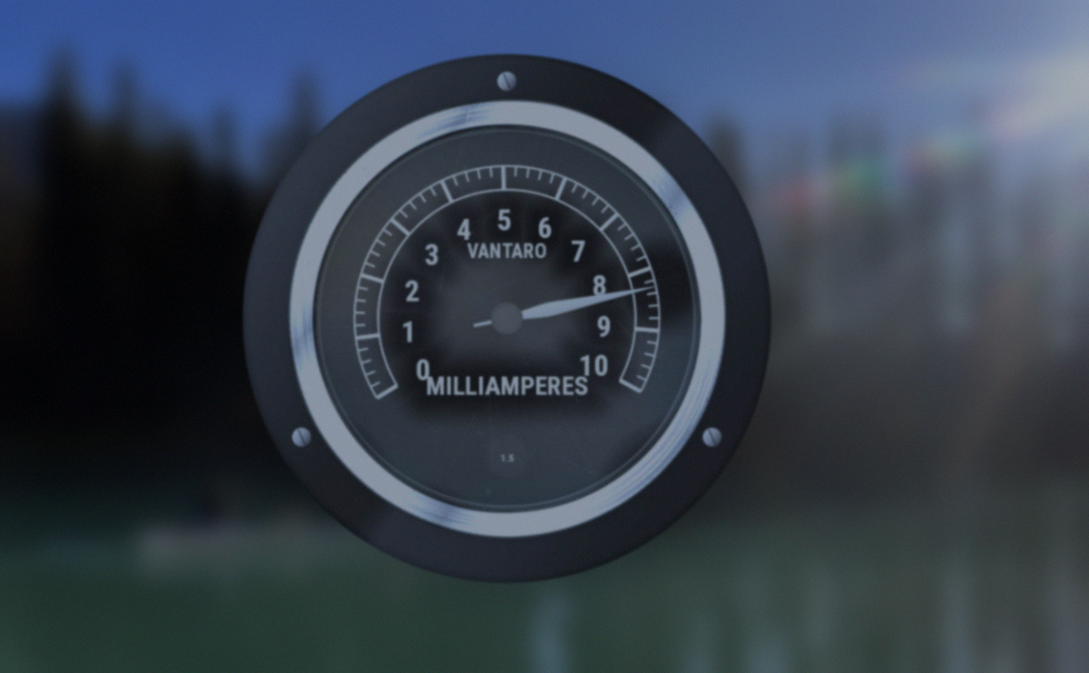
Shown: mA 8.3
